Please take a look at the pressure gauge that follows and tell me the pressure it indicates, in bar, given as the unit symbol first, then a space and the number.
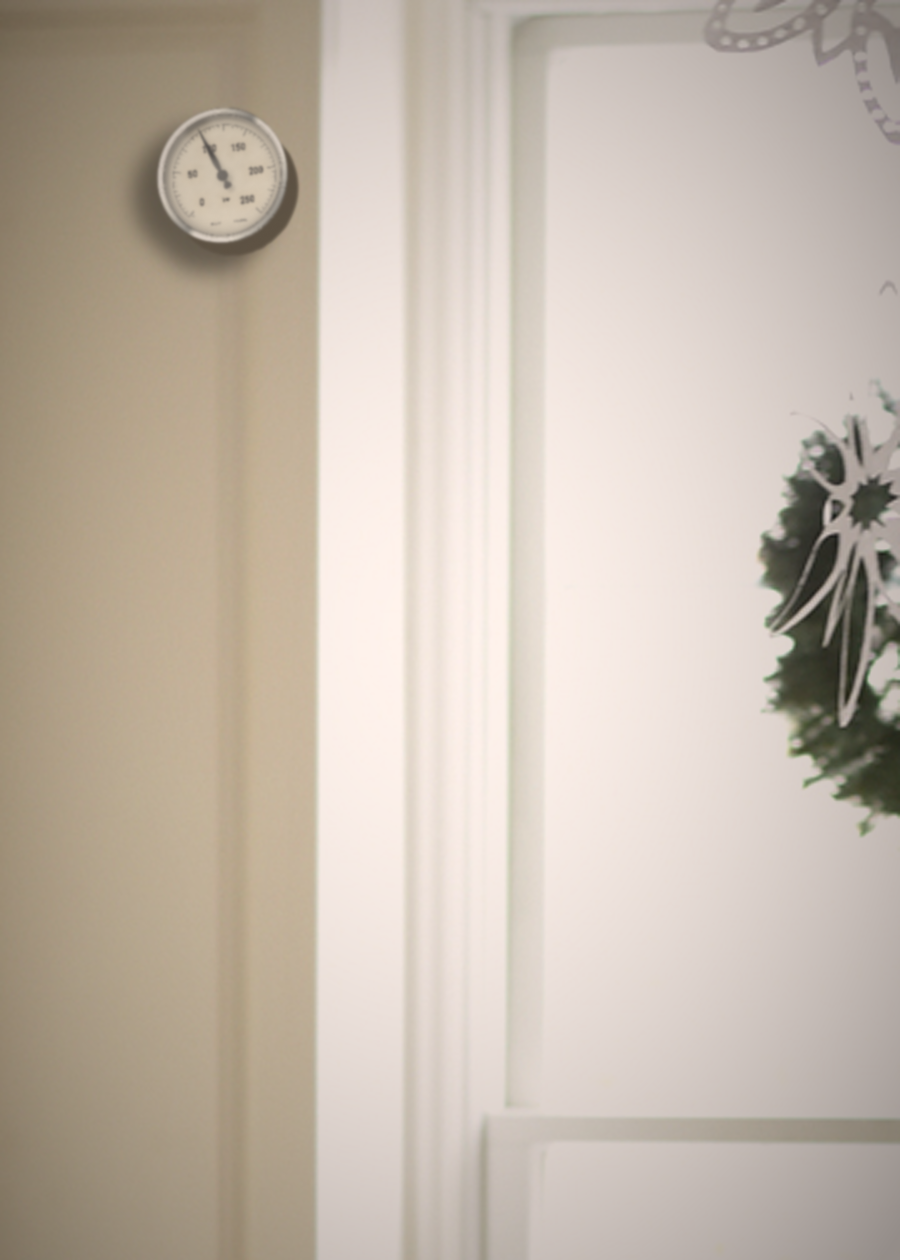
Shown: bar 100
